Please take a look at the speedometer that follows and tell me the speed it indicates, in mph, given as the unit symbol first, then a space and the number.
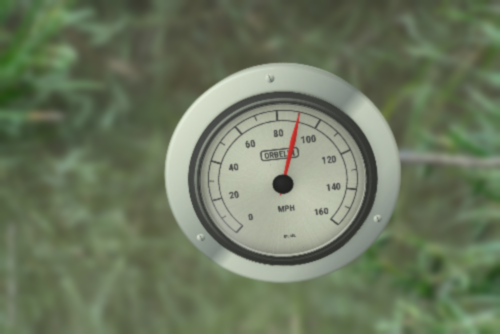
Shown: mph 90
